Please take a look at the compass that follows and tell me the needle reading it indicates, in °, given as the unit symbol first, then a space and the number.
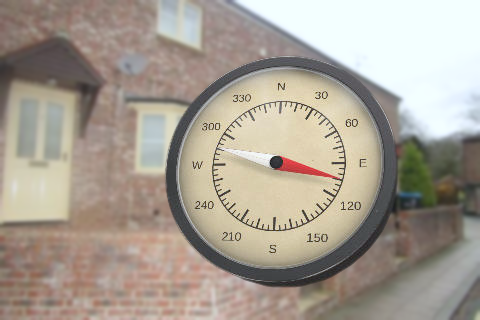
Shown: ° 105
